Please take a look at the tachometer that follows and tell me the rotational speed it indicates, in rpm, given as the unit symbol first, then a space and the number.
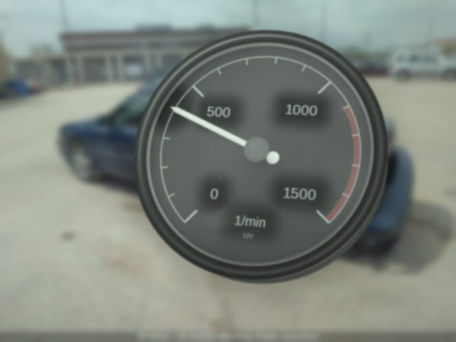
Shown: rpm 400
